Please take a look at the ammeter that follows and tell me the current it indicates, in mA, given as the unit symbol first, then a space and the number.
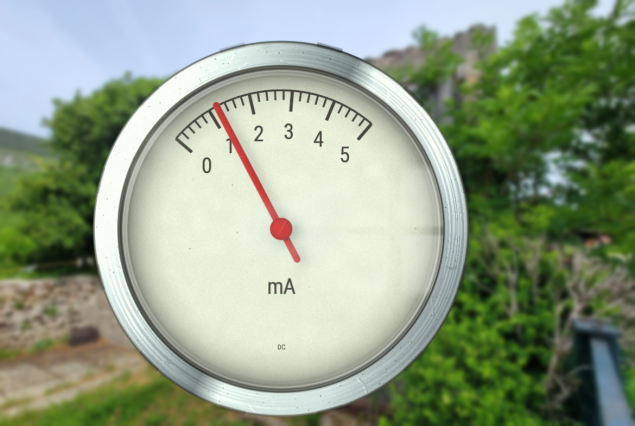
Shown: mA 1.2
